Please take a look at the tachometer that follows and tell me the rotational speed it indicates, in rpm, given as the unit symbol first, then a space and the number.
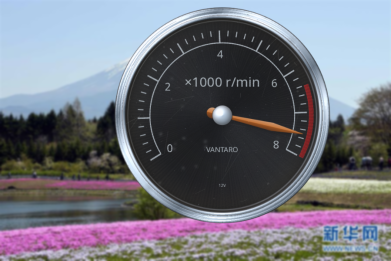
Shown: rpm 7500
